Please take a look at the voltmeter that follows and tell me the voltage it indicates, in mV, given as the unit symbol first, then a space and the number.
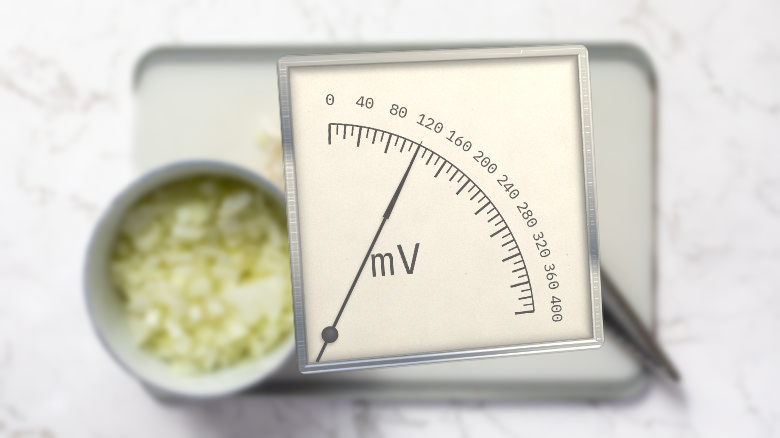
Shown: mV 120
